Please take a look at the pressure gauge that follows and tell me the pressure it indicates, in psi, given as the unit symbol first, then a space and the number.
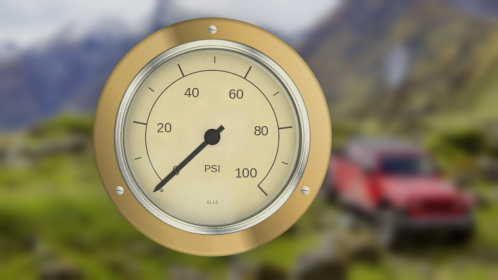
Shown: psi 0
